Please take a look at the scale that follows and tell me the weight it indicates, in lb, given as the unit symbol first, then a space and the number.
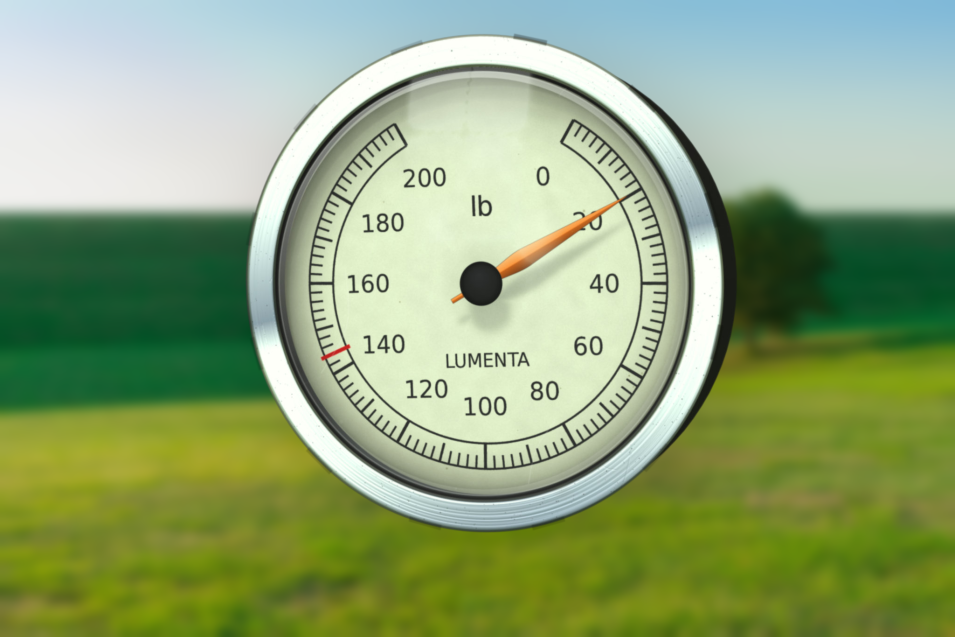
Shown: lb 20
